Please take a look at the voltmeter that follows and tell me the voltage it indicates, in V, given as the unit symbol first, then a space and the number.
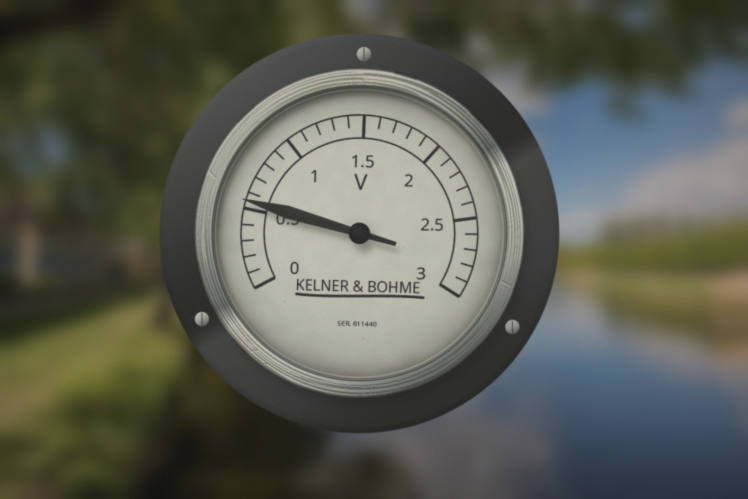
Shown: V 0.55
